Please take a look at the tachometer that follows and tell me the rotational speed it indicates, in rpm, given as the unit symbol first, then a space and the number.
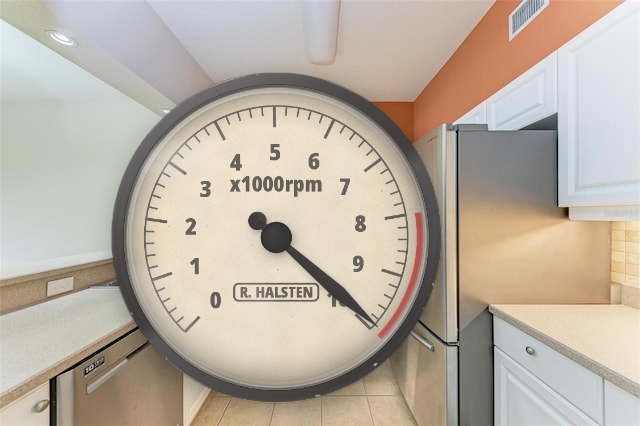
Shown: rpm 9900
